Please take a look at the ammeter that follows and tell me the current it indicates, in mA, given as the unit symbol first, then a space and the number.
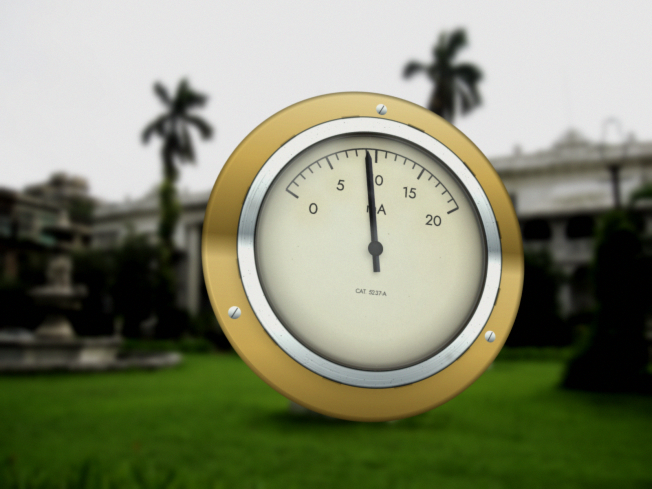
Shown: mA 9
